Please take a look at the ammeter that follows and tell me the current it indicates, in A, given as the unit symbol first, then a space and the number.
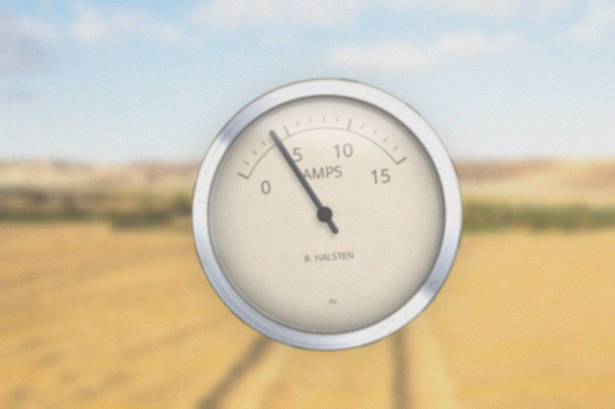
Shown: A 4
